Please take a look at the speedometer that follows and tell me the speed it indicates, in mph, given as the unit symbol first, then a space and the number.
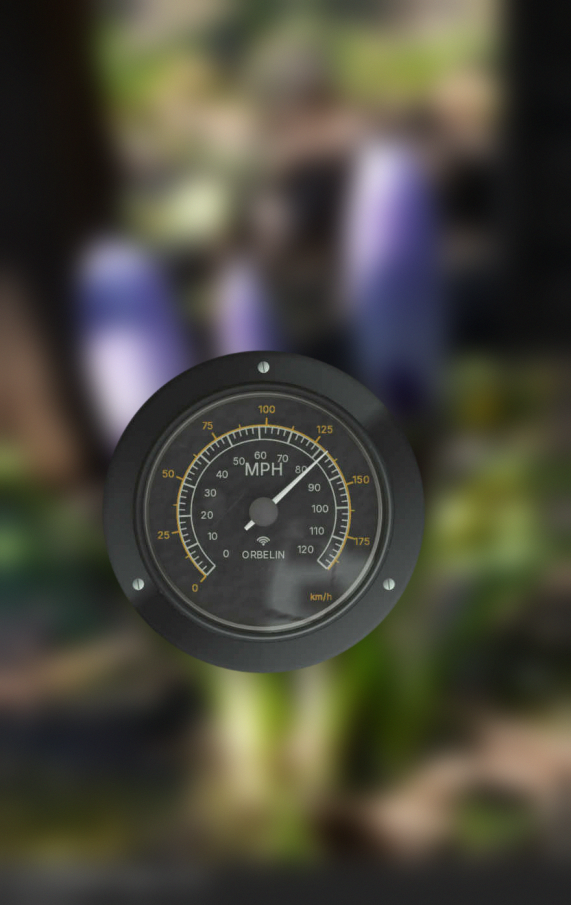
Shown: mph 82
